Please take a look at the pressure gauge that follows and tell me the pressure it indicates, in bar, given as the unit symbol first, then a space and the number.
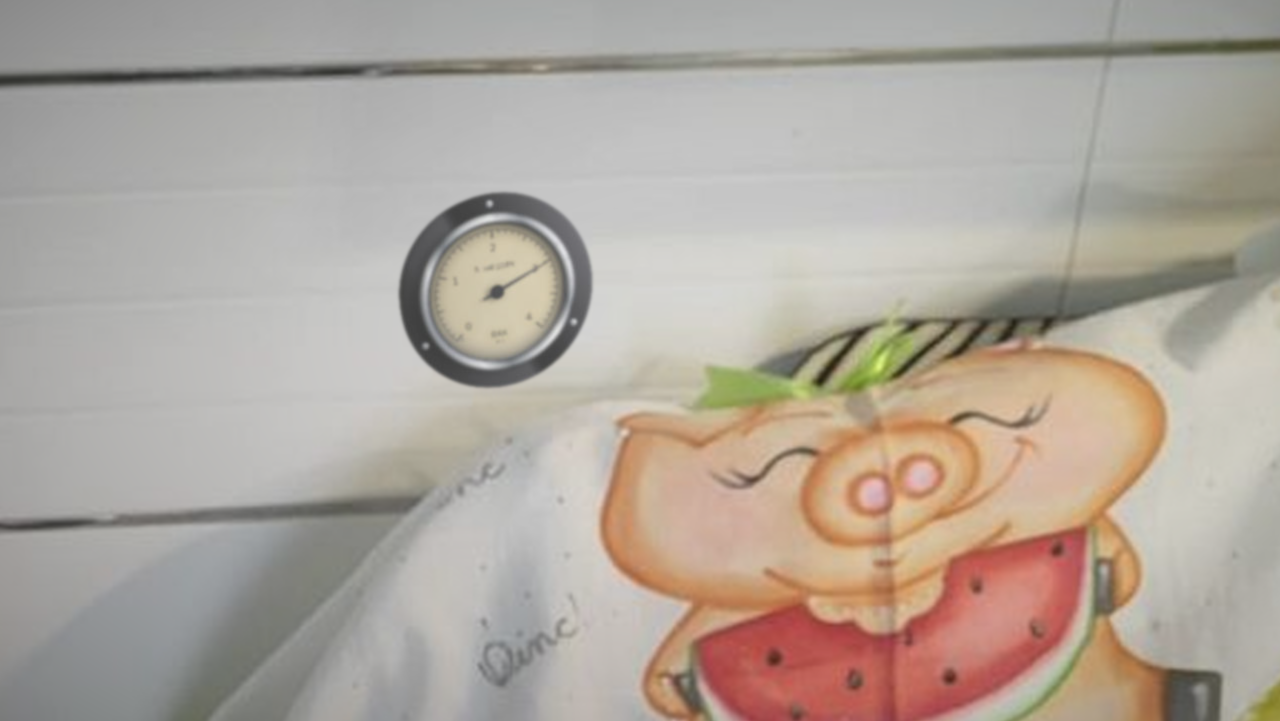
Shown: bar 3
